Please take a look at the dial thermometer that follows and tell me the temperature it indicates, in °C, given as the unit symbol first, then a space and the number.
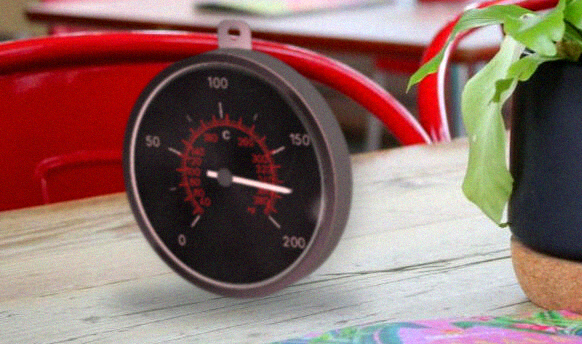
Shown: °C 175
